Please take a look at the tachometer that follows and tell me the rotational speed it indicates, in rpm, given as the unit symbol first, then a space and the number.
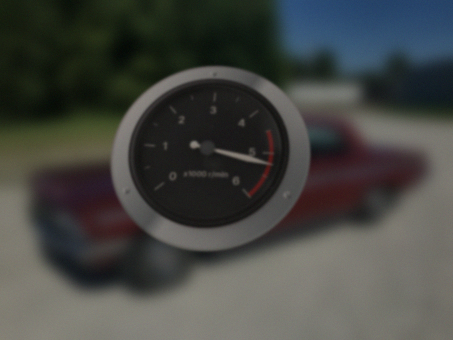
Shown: rpm 5250
